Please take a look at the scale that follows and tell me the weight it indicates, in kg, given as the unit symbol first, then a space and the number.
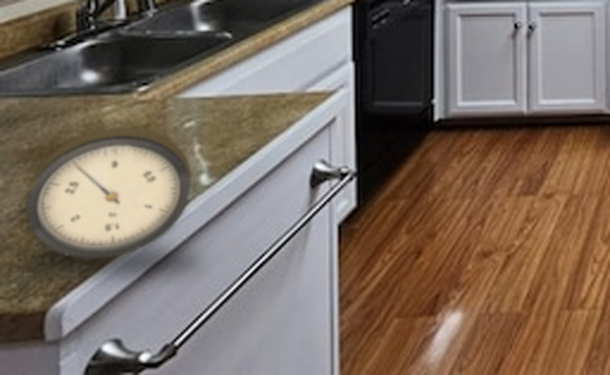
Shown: kg 2.75
